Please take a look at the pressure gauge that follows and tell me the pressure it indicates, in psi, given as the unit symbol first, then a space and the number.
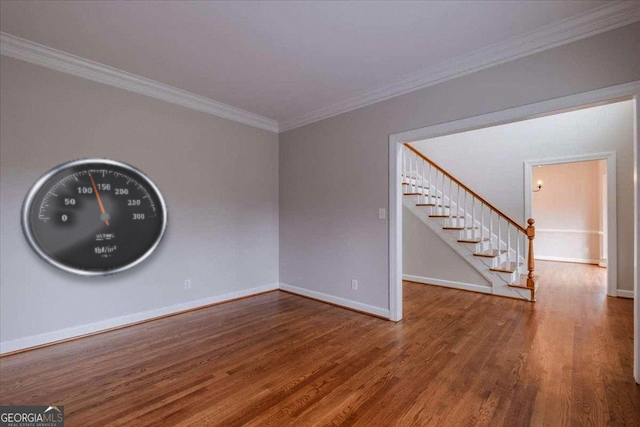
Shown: psi 125
